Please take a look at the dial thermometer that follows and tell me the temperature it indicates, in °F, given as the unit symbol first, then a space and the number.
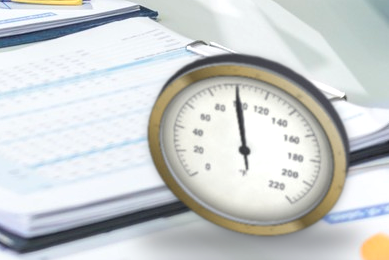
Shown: °F 100
